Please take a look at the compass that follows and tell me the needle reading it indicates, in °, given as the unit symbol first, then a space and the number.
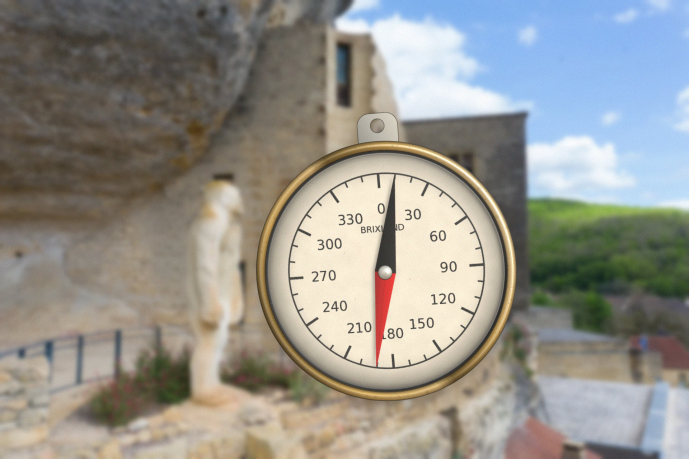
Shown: ° 190
